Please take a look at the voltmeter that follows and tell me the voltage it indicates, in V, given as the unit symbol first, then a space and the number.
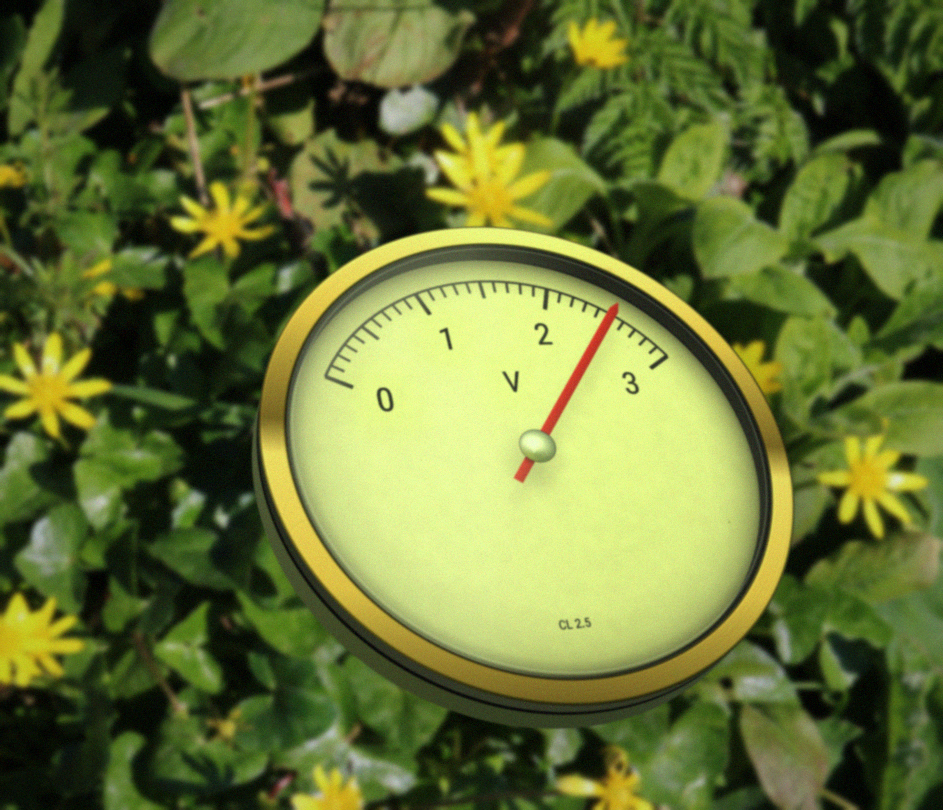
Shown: V 2.5
